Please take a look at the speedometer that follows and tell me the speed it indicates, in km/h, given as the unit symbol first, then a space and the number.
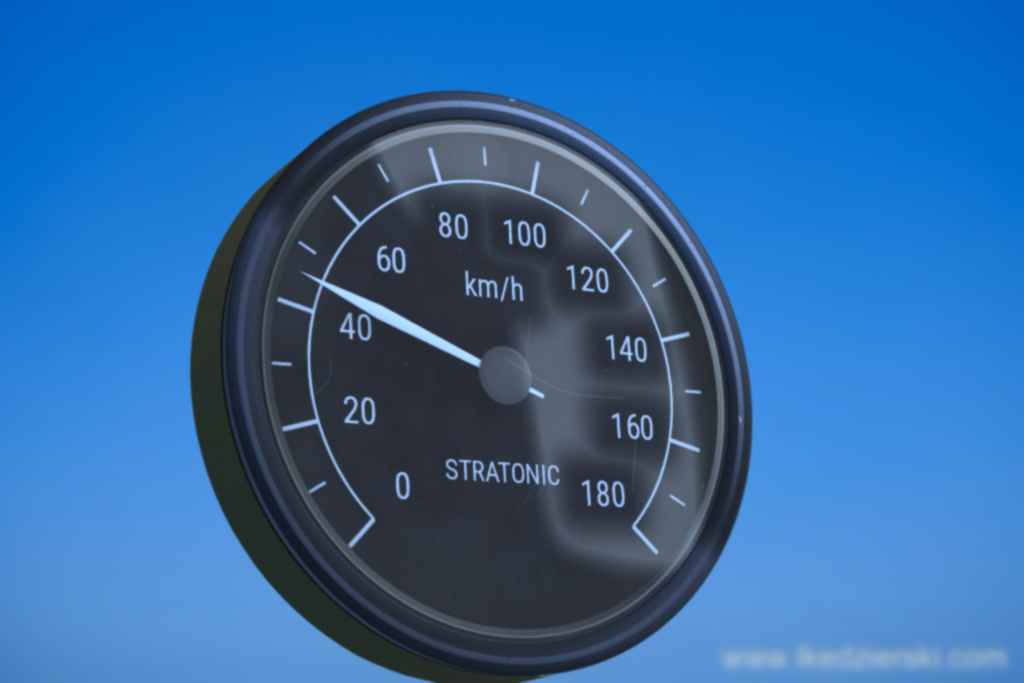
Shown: km/h 45
